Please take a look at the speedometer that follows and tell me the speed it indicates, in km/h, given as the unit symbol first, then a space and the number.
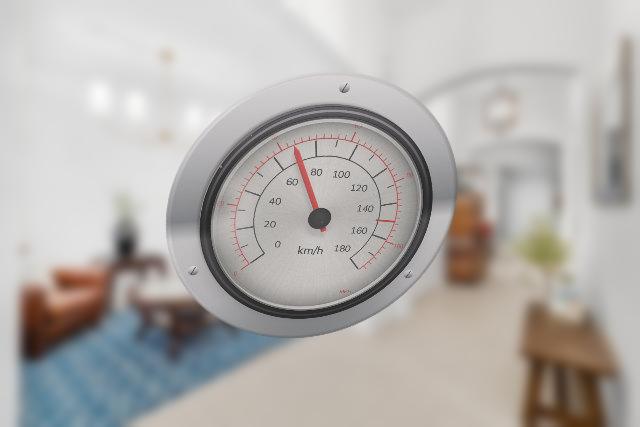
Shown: km/h 70
